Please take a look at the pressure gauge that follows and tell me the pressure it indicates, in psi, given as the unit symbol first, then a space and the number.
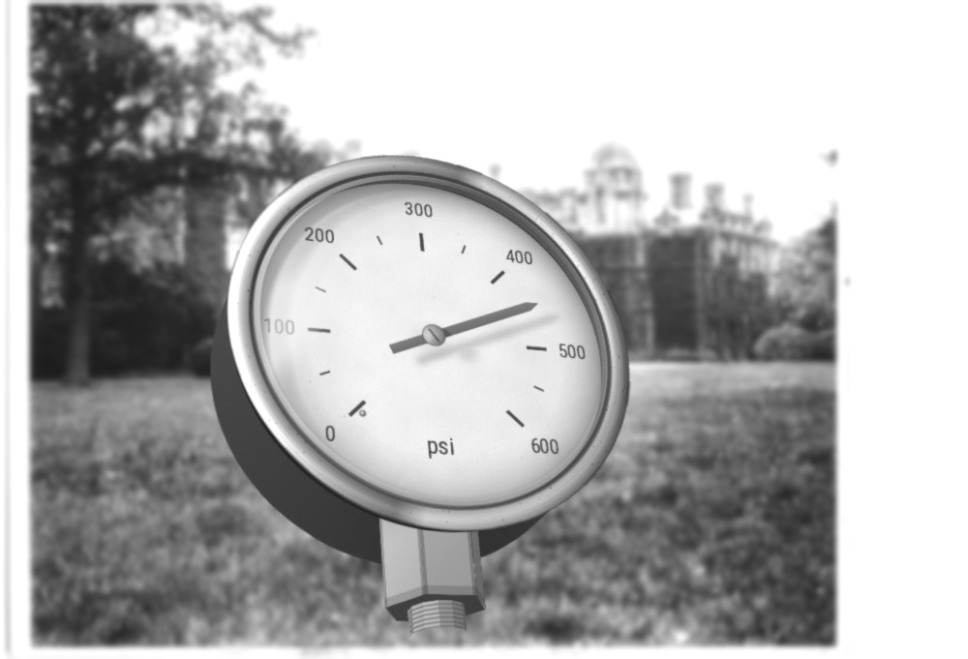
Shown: psi 450
